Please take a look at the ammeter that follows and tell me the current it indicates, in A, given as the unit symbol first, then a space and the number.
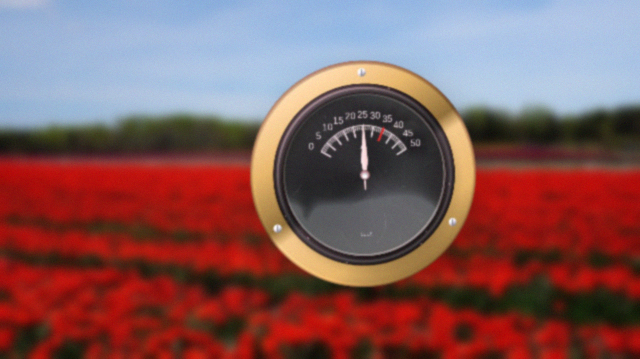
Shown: A 25
